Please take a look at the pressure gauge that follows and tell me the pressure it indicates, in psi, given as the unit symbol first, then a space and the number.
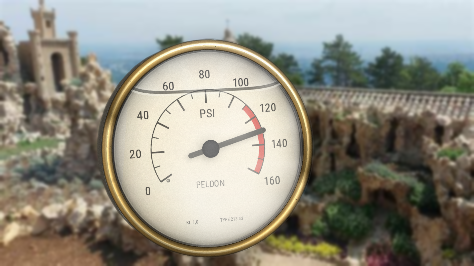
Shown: psi 130
